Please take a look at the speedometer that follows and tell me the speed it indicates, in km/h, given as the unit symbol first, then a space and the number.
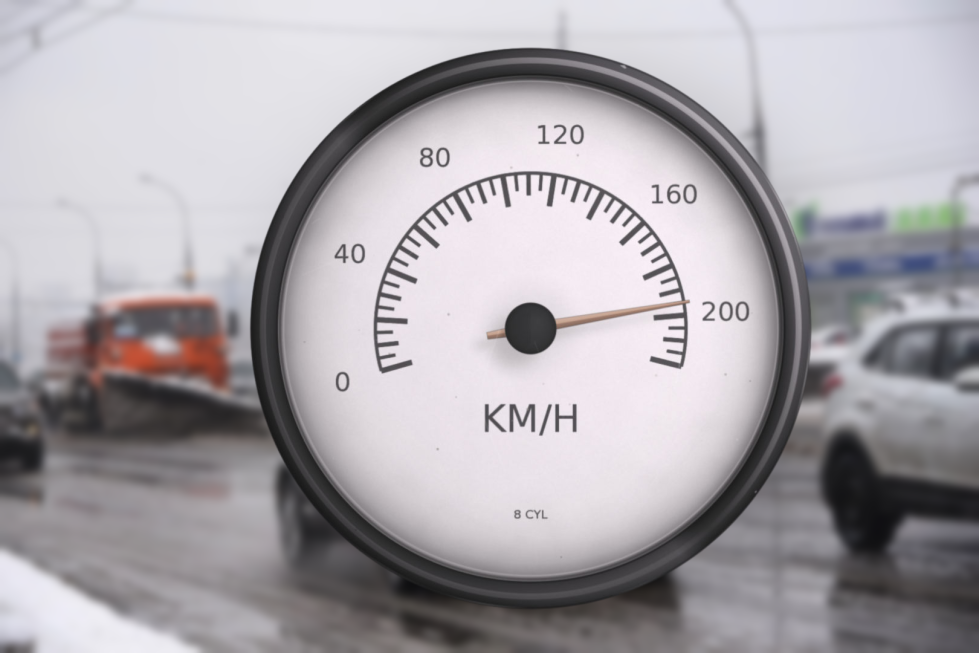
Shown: km/h 195
